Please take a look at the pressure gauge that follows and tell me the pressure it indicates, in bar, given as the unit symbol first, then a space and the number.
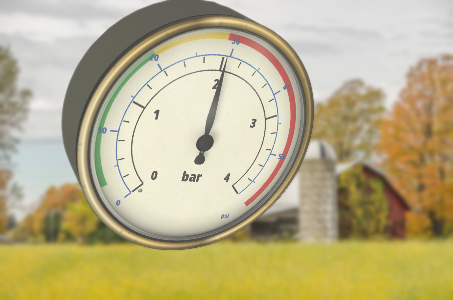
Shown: bar 2
